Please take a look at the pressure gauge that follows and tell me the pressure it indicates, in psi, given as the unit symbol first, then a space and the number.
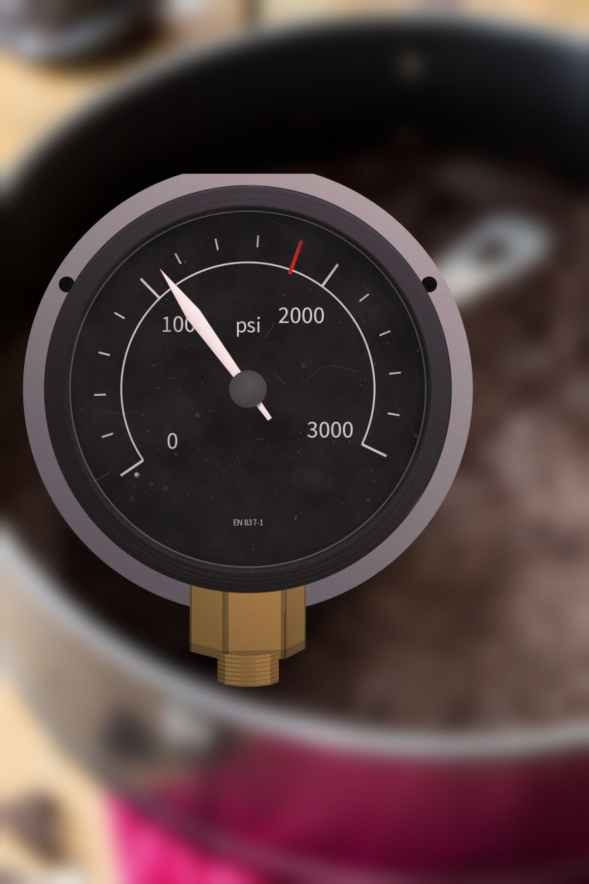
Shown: psi 1100
